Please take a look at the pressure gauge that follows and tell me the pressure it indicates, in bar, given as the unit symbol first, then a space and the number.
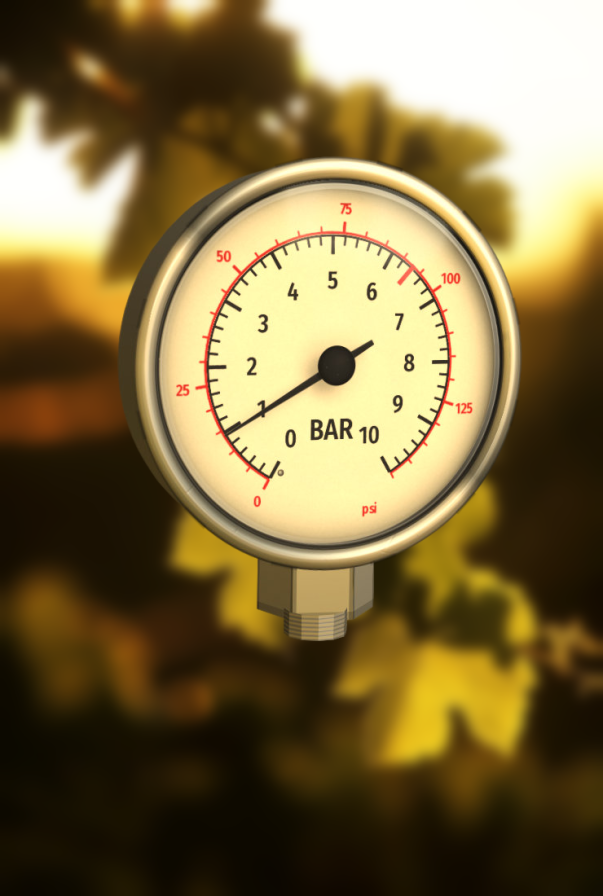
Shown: bar 1
